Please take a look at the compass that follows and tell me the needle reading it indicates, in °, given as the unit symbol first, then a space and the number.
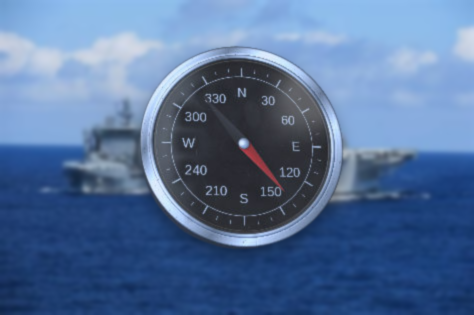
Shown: ° 140
